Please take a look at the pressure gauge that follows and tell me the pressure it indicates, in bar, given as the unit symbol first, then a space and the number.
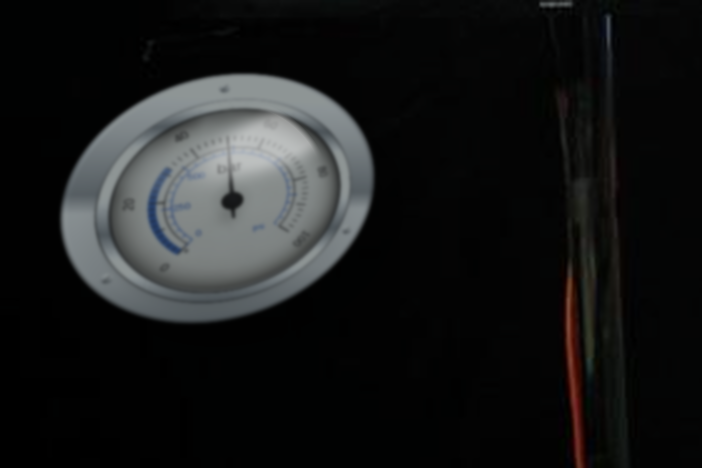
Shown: bar 50
